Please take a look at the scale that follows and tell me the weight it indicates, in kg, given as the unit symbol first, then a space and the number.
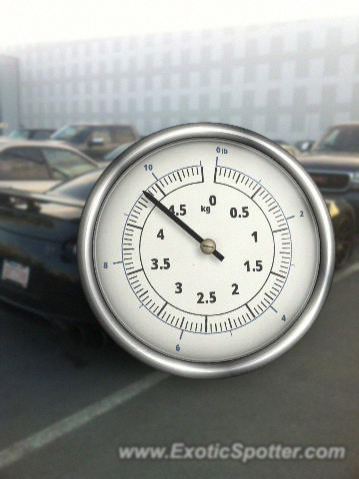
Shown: kg 4.35
